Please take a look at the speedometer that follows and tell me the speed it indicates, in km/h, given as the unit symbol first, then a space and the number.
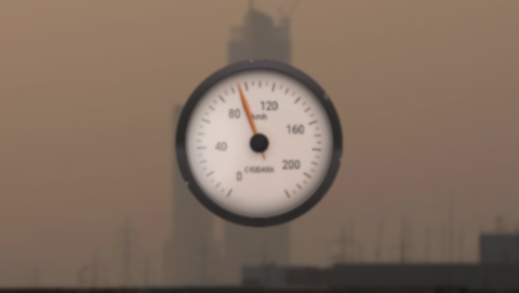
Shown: km/h 95
